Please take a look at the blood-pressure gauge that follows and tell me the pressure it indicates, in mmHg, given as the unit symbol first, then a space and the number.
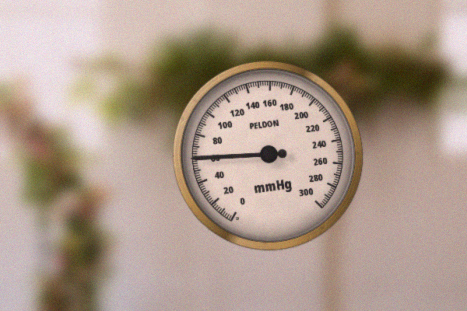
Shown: mmHg 60
